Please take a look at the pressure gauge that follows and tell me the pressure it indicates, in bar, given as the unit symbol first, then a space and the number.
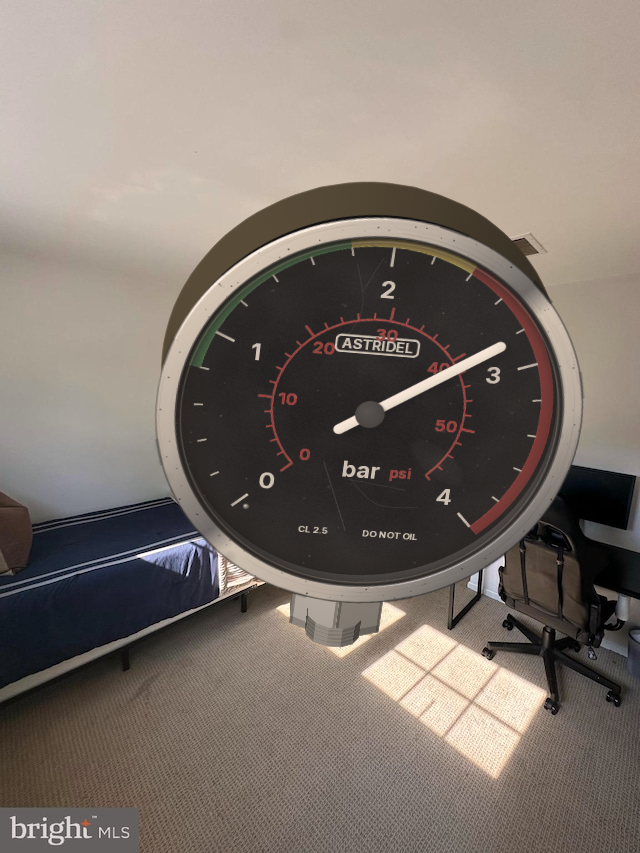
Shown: bar 2.8
